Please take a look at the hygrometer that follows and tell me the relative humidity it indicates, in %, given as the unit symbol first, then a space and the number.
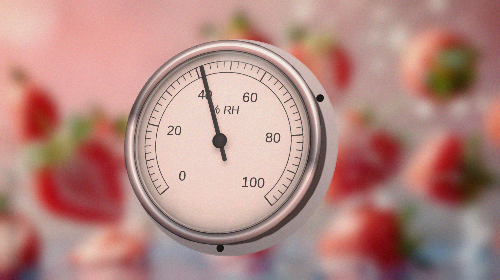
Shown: % 42
